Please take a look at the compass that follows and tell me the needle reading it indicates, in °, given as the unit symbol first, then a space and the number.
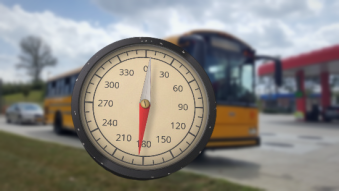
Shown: ° 185
